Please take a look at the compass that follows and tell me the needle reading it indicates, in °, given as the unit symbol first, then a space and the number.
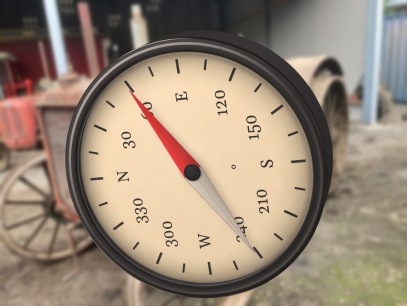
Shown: ° 60
